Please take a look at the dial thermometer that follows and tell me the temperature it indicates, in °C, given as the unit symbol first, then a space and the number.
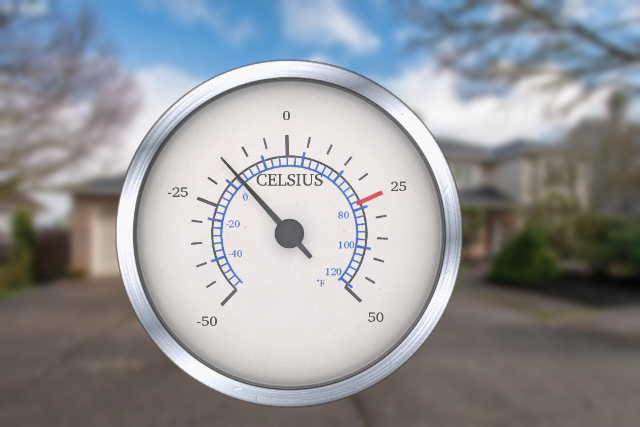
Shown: °C -15
